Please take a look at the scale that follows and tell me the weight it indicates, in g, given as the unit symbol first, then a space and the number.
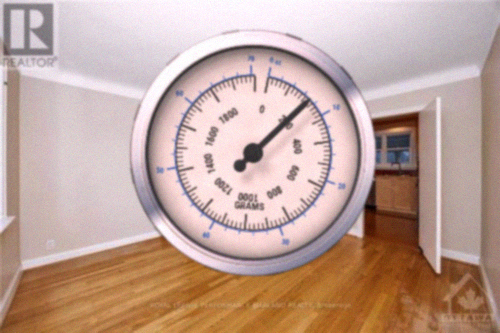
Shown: g 200
